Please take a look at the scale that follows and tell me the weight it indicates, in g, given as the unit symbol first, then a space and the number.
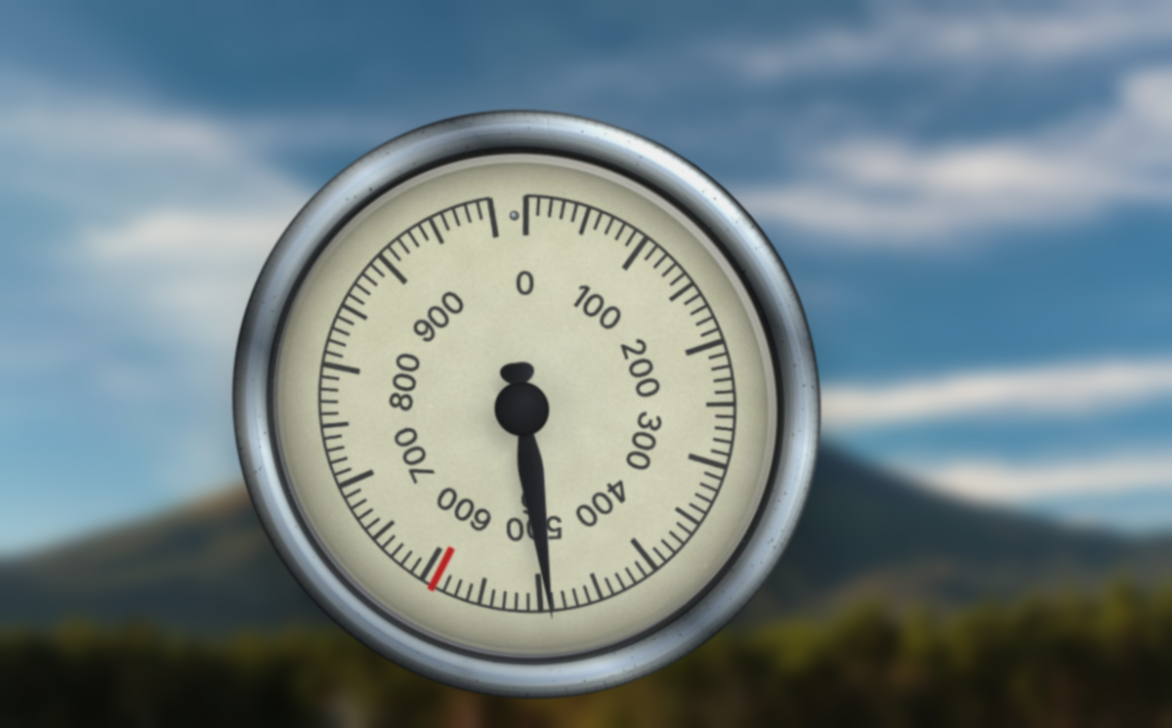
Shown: g 490
